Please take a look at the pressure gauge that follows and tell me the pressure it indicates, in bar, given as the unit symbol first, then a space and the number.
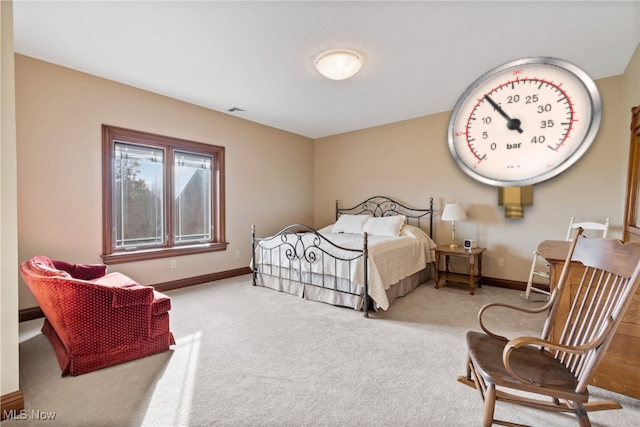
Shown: bar 15
